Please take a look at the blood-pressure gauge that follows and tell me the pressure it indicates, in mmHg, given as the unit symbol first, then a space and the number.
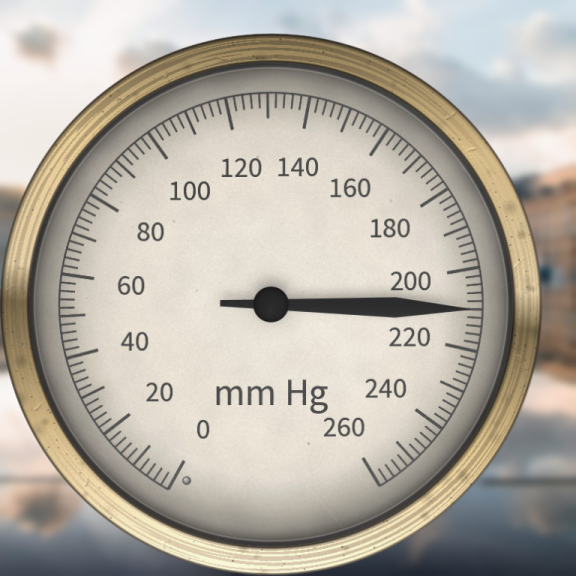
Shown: mmHg 210
